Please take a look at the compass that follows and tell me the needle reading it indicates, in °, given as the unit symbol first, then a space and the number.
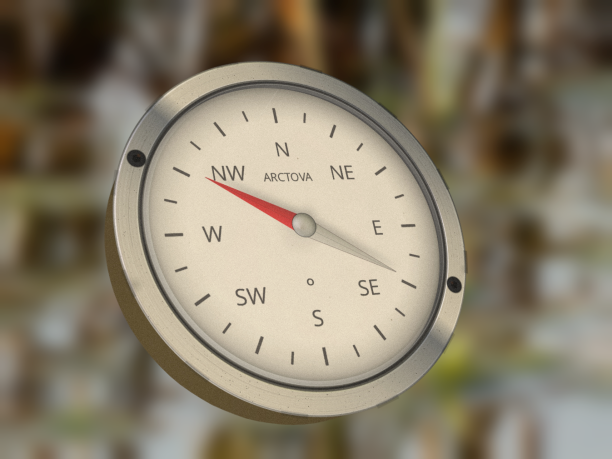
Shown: ° 300
